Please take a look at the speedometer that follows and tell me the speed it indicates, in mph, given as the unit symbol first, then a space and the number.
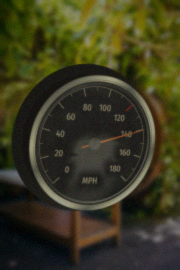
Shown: mph 140
